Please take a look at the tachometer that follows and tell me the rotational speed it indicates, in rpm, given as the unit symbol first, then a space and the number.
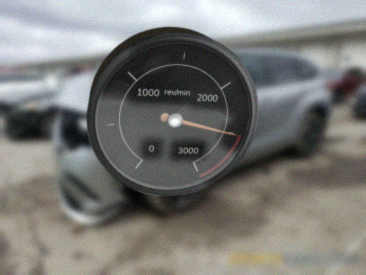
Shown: rpm 2500
